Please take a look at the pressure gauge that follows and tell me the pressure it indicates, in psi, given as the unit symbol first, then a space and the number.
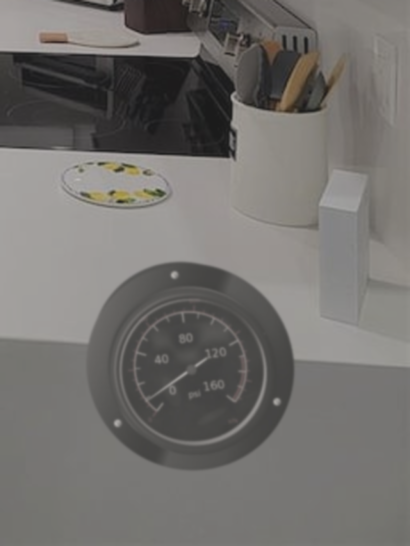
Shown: psi 10
